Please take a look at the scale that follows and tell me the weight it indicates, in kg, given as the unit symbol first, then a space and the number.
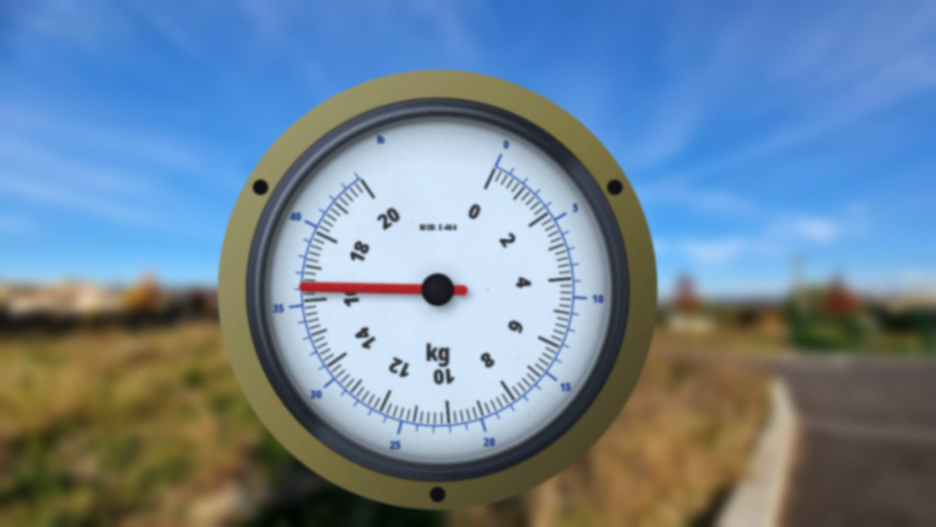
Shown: kg 16.4
